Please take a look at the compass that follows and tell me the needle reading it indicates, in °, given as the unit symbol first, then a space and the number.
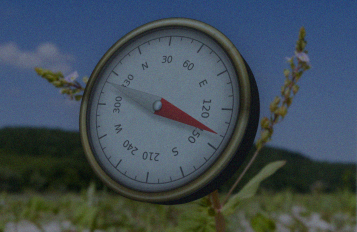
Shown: ° 140
